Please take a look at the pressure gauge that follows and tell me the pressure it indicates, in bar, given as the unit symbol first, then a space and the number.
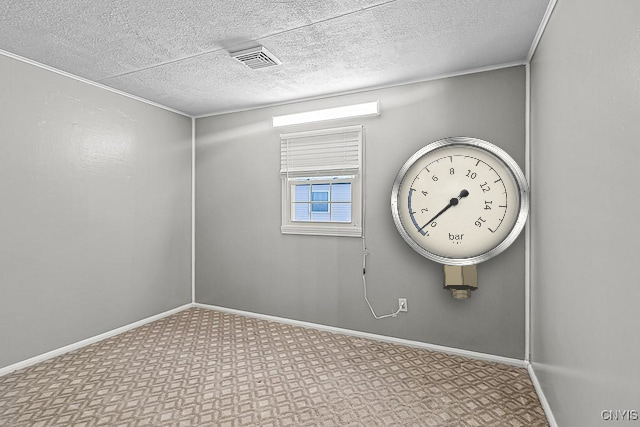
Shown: bar 0.5
